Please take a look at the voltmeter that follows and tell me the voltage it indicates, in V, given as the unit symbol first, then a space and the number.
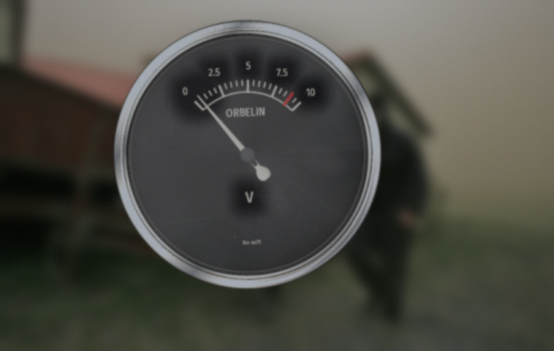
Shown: V 0.5
